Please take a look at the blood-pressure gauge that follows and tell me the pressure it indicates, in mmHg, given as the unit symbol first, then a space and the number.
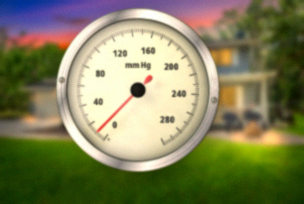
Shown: mmHg 10
